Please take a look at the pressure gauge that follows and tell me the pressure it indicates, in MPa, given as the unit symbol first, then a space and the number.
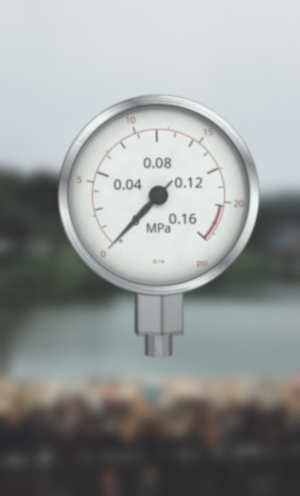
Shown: MPa 0
